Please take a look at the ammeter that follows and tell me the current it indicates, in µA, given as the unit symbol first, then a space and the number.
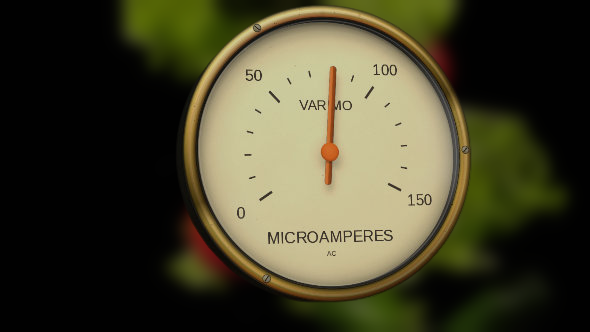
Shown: µA 80
